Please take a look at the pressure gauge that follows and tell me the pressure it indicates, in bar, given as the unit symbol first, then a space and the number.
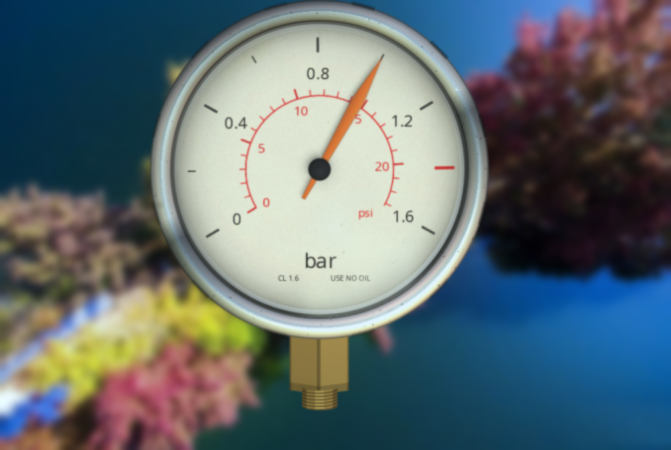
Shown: bar 1
